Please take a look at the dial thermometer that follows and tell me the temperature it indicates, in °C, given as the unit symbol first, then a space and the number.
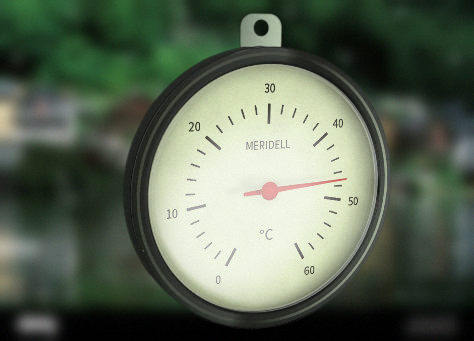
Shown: °C 47
